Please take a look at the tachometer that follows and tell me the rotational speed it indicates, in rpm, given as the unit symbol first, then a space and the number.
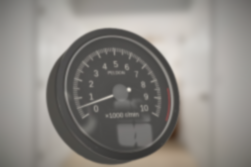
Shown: rpm 500
